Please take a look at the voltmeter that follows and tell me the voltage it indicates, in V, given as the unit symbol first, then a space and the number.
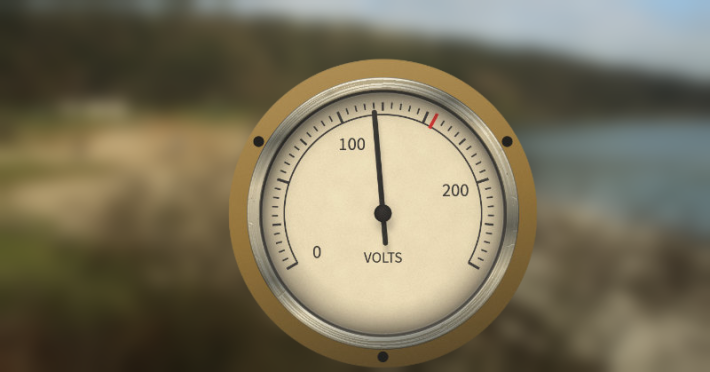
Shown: V 120
